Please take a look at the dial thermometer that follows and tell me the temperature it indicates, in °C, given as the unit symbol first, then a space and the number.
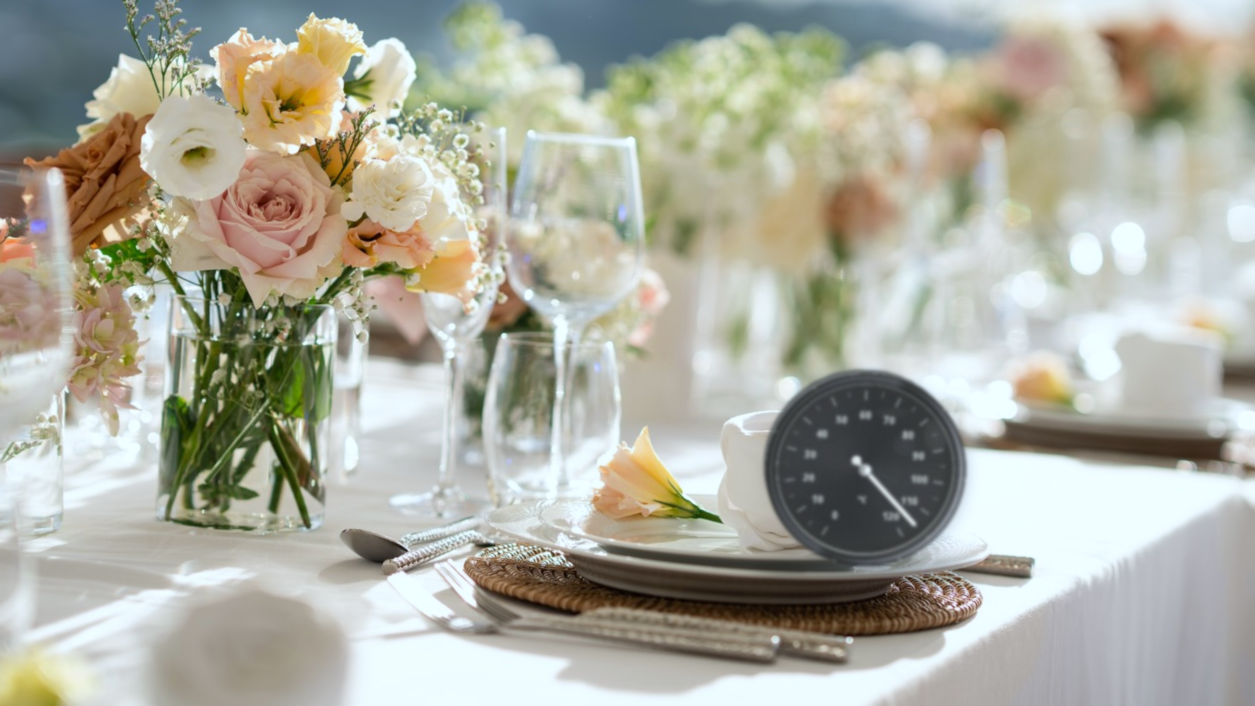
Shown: °C 115
